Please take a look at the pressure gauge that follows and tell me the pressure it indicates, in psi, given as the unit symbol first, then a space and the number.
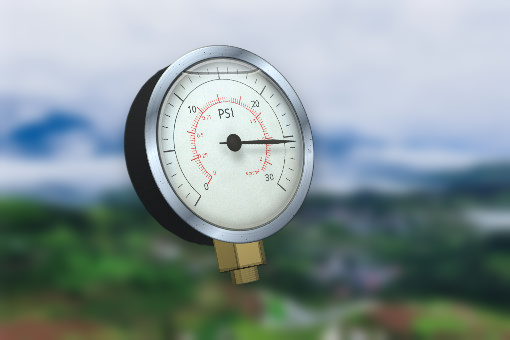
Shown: psi 25.5
